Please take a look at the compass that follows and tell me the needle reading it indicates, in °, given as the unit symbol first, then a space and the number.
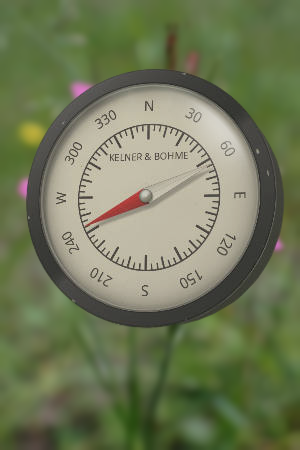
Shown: ° 245
